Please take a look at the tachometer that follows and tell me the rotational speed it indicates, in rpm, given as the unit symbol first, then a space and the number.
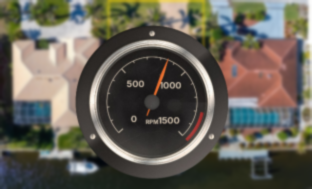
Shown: rpm 850
